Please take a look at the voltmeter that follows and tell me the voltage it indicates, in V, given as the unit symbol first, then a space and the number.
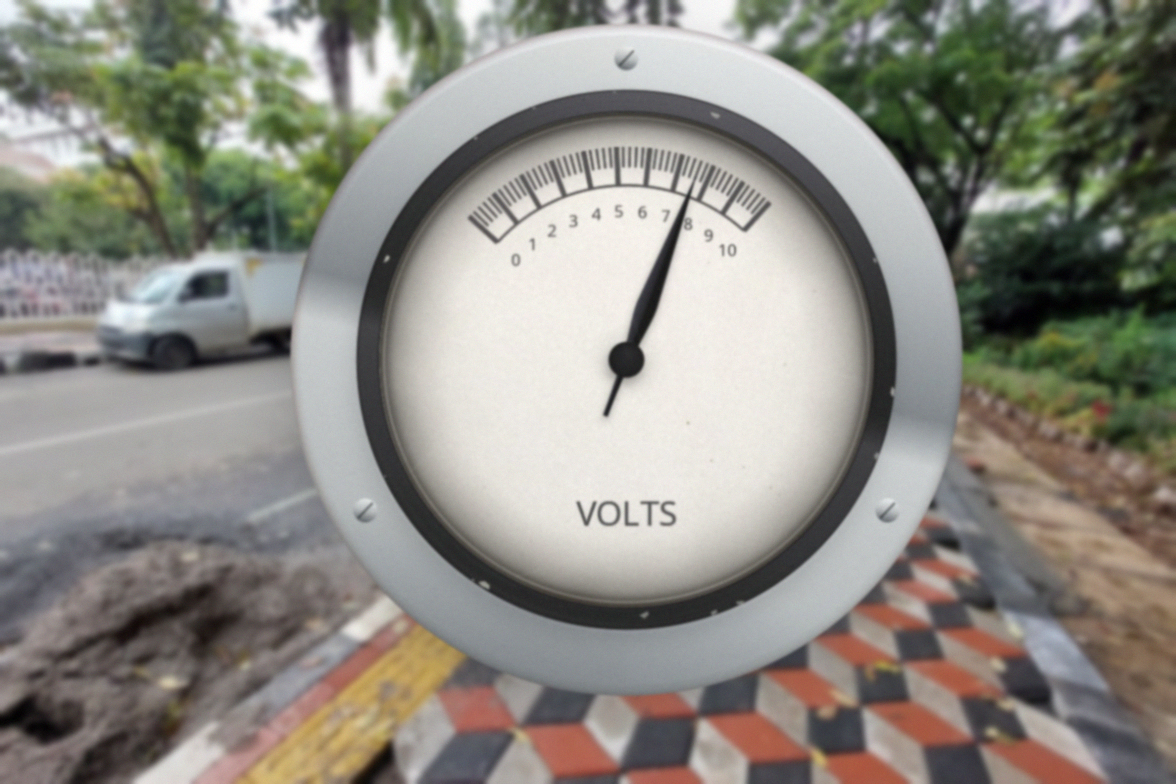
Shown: V 7.6
